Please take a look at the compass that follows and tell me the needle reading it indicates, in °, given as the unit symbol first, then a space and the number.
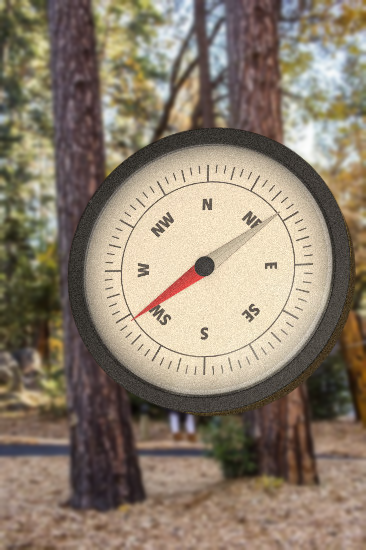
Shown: ° 235
